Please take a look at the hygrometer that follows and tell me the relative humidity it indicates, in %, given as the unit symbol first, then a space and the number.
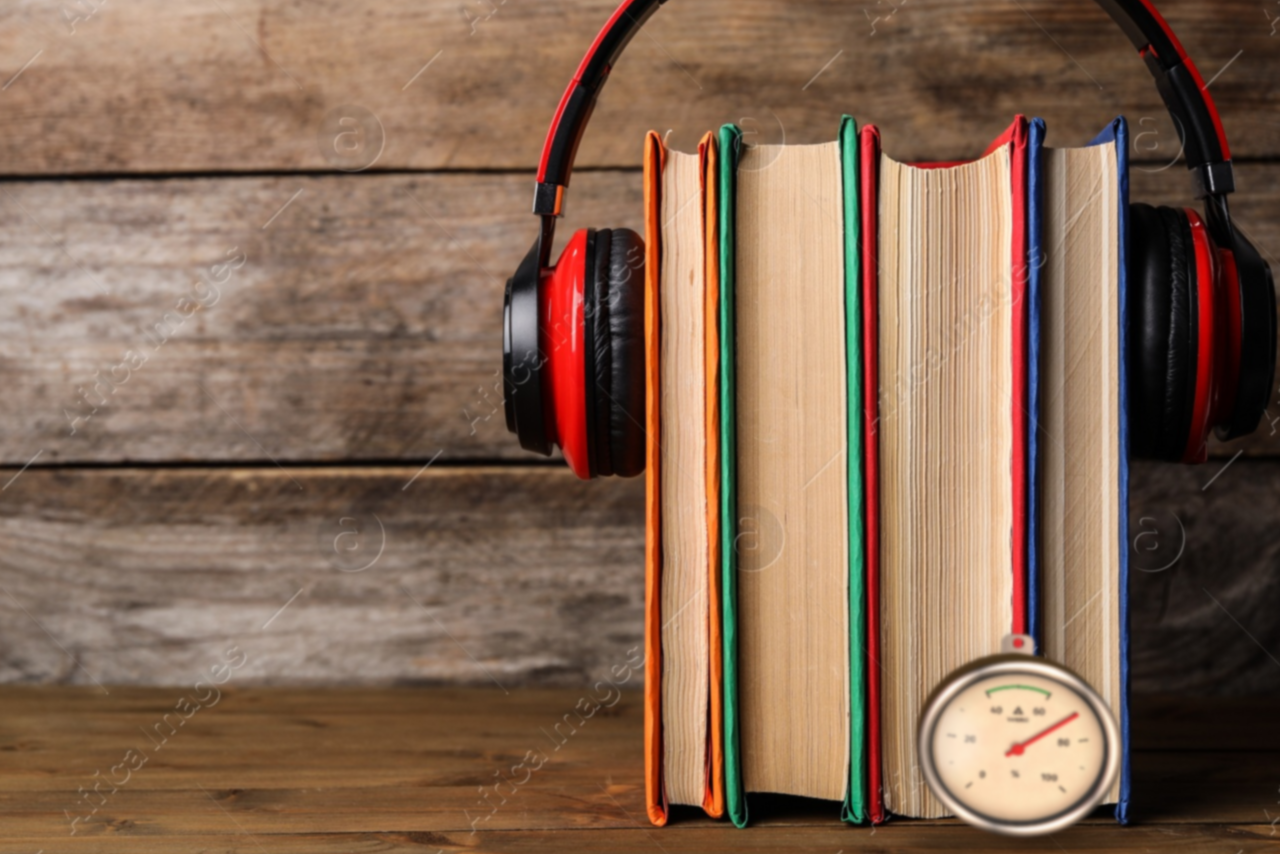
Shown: % 70
